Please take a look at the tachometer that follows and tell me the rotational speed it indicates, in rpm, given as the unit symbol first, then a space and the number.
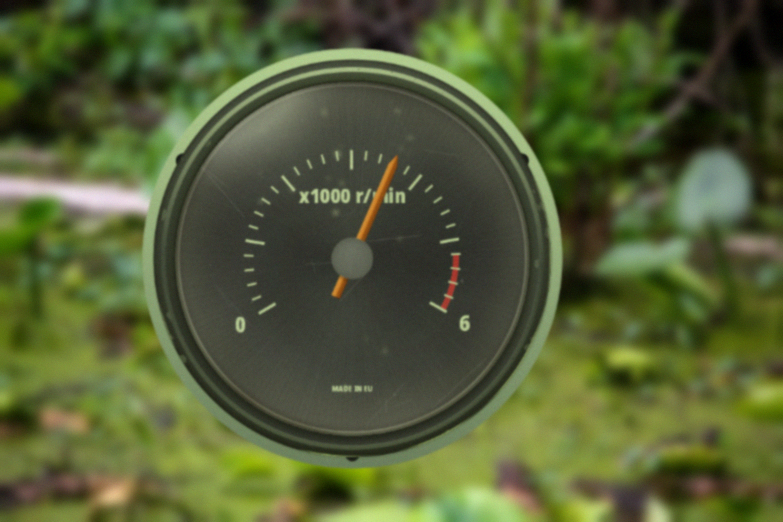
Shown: rpm 3600
